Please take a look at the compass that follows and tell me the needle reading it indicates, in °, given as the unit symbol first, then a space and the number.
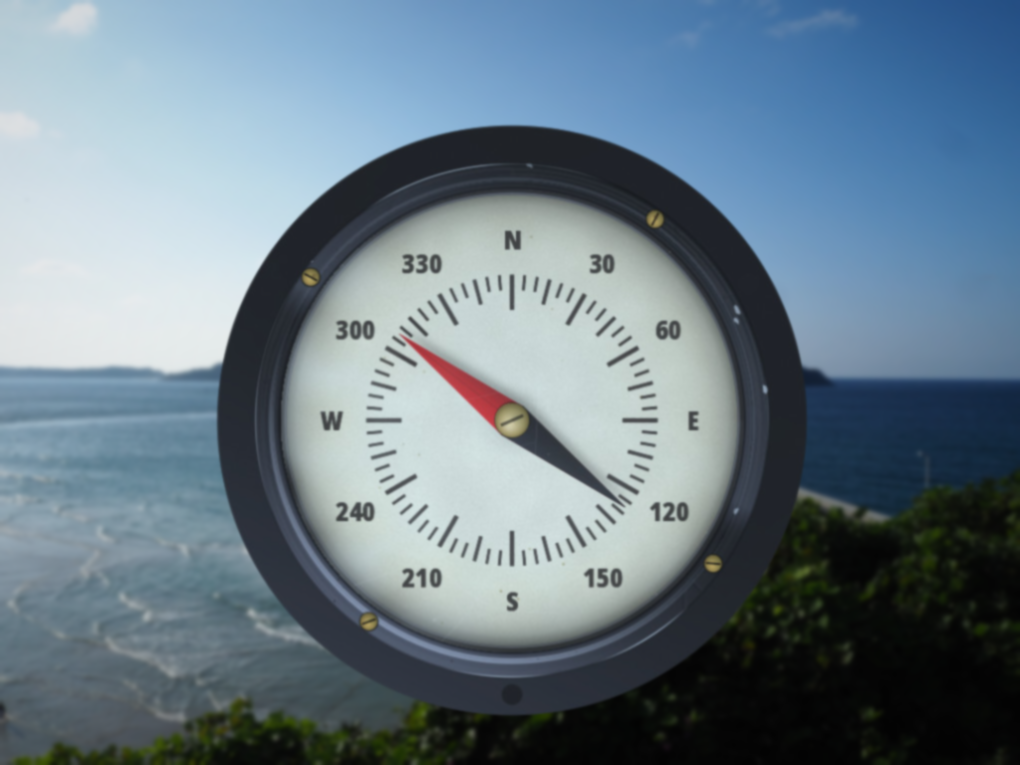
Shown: ° 307.5
